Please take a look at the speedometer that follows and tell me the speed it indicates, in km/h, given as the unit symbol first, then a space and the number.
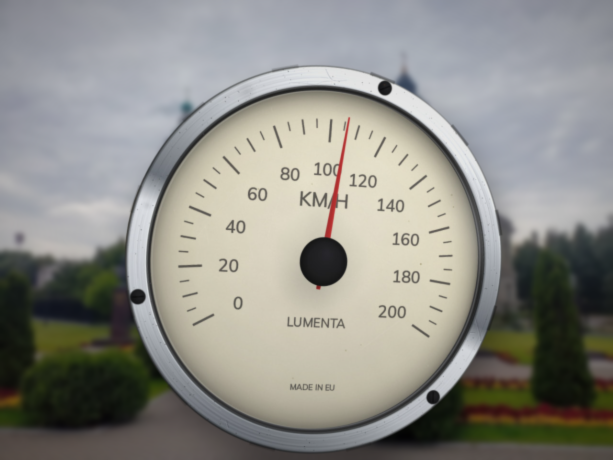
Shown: km/h 105
